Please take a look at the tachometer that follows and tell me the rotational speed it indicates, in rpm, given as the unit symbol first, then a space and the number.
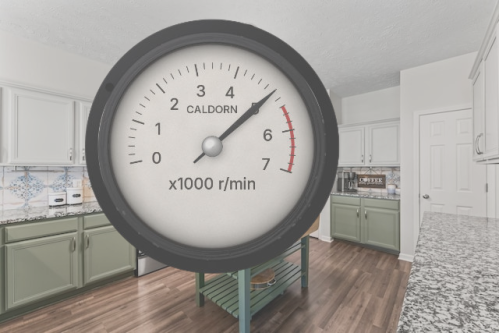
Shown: rpm 5000
